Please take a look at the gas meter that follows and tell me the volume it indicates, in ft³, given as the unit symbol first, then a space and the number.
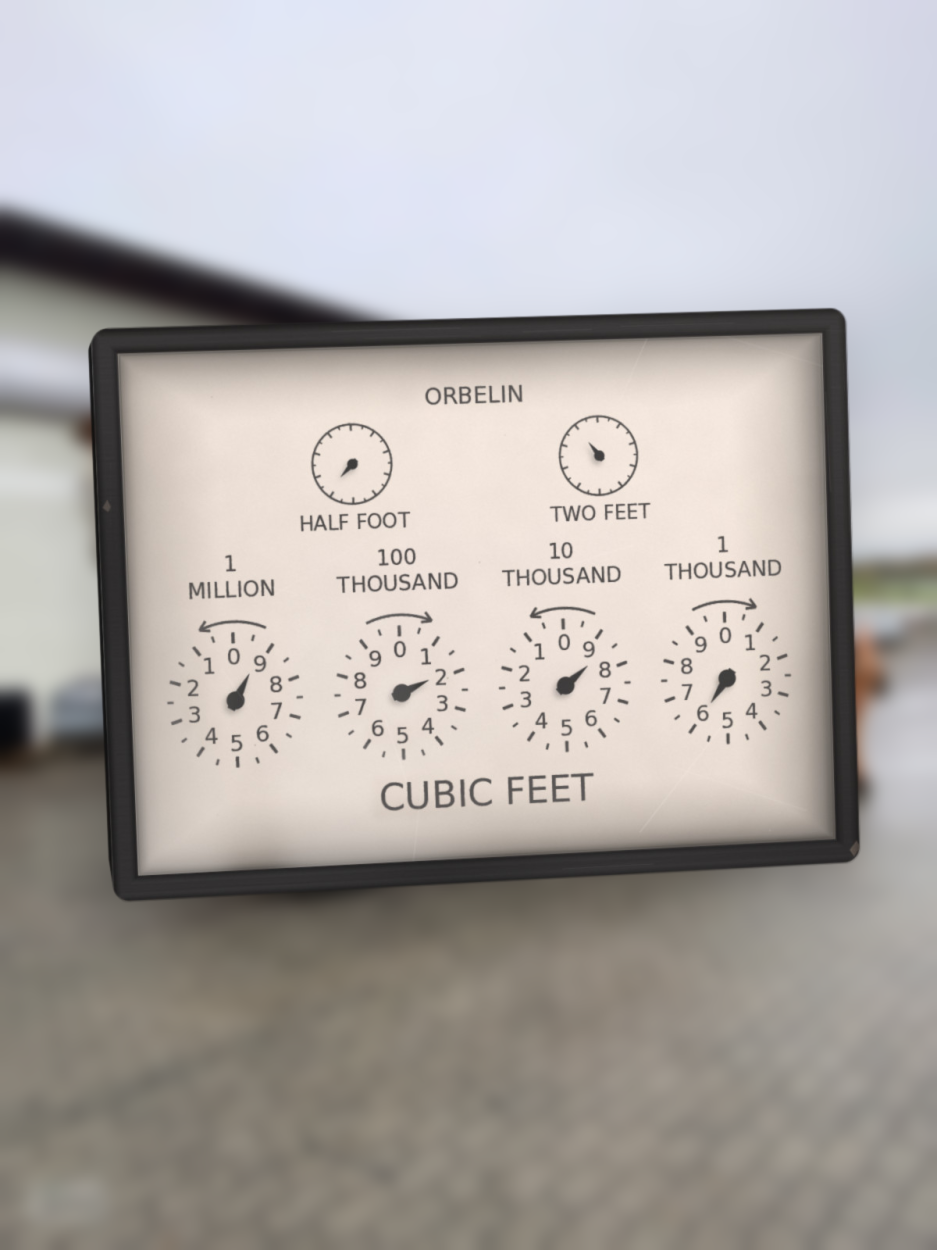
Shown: ft³ 918600
